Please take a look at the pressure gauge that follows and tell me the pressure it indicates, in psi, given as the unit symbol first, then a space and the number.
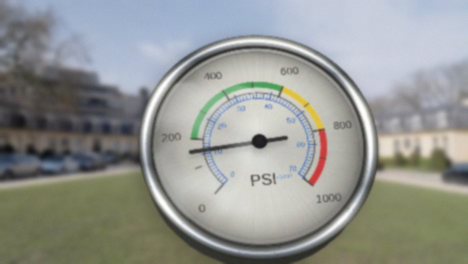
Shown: psi 150
